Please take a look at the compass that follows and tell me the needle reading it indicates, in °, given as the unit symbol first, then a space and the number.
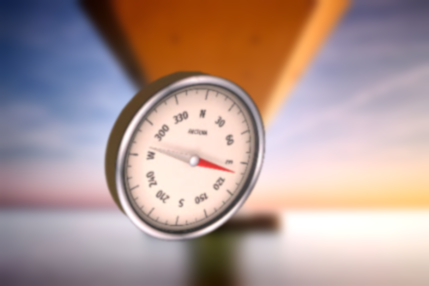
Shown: ° 100
